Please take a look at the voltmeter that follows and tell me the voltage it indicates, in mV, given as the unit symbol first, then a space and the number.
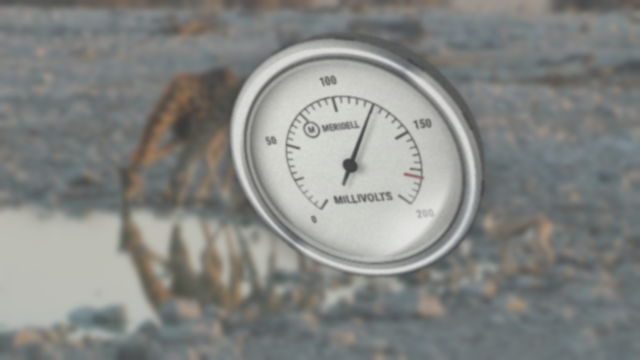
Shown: mV 125
